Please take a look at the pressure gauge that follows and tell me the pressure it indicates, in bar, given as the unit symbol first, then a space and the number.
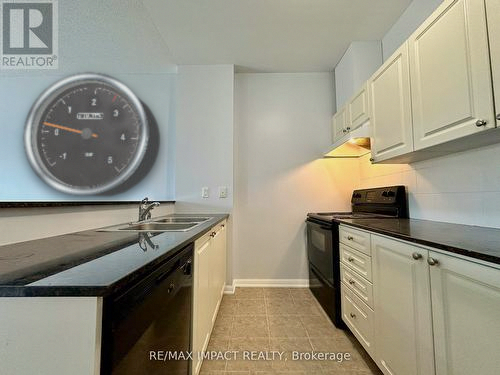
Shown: bar 0.2
